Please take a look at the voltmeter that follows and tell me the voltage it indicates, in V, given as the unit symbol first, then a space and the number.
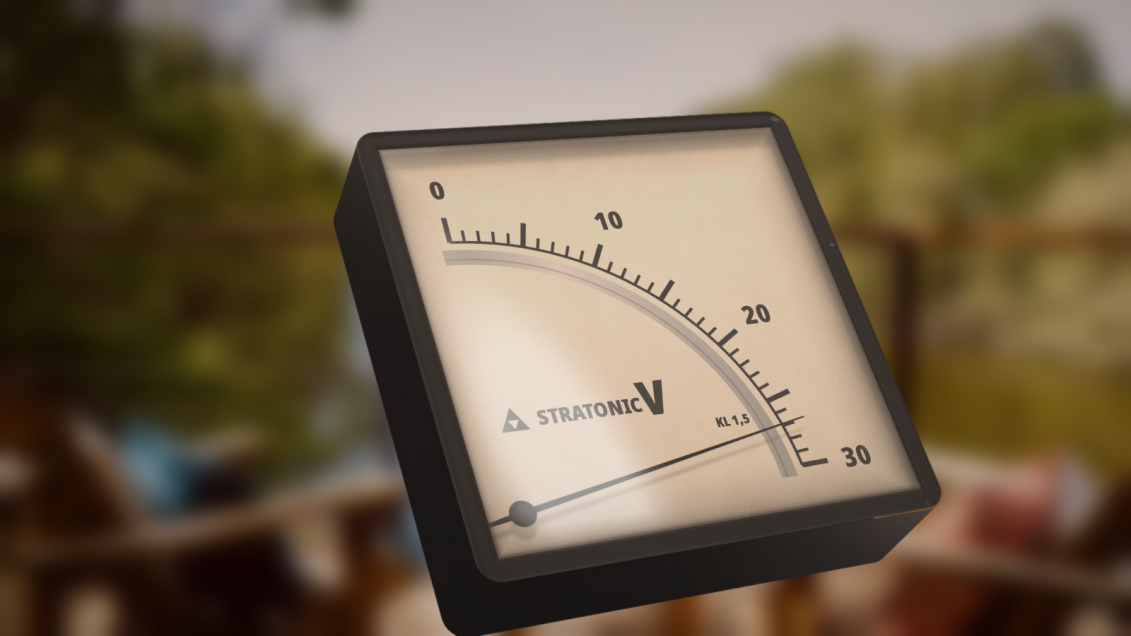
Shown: V 27
